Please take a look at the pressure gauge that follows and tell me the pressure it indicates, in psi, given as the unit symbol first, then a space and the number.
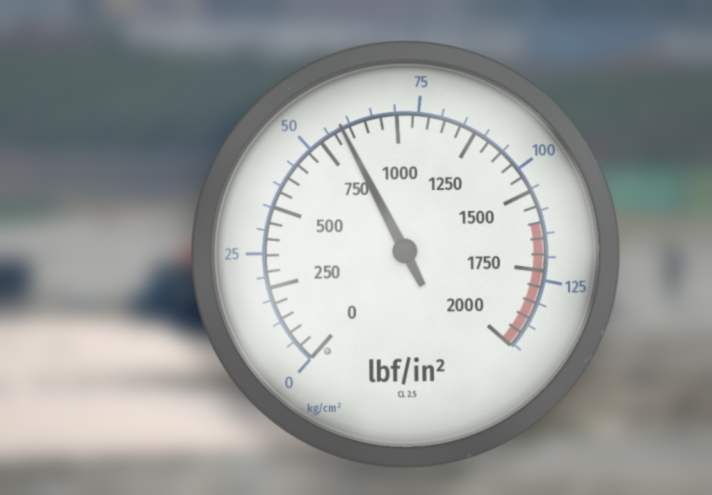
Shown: psi 825
